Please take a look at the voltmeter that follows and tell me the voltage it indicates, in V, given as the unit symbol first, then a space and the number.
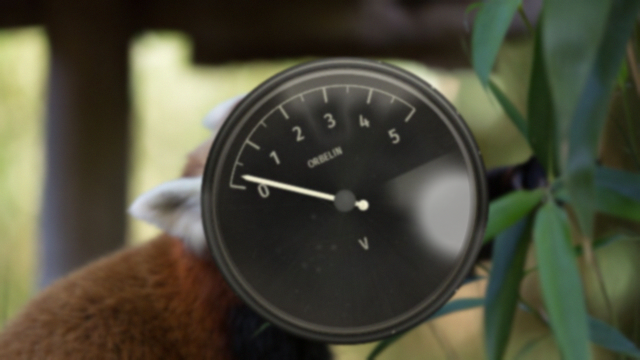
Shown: V 0.25
